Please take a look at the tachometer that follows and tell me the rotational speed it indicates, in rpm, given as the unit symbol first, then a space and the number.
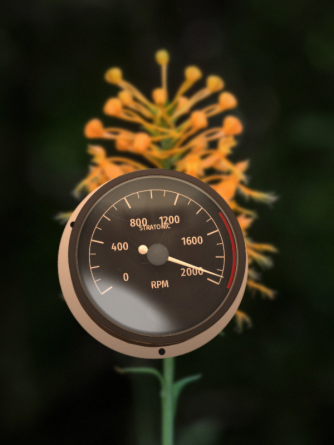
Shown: rpm 1950
